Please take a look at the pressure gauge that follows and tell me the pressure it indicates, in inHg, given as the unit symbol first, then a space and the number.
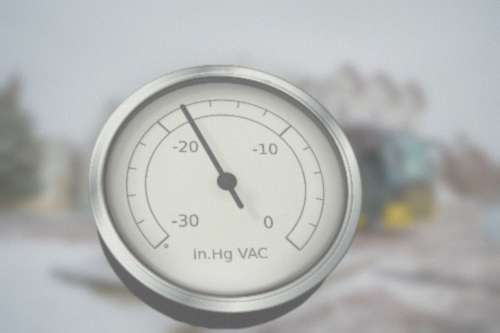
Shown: inHg -18
